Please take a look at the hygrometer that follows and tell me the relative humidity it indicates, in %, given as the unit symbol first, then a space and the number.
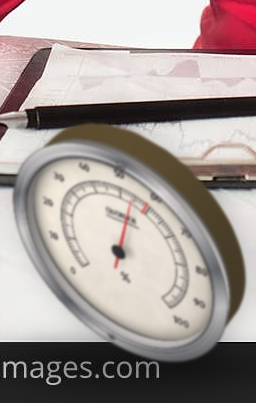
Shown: % 55
